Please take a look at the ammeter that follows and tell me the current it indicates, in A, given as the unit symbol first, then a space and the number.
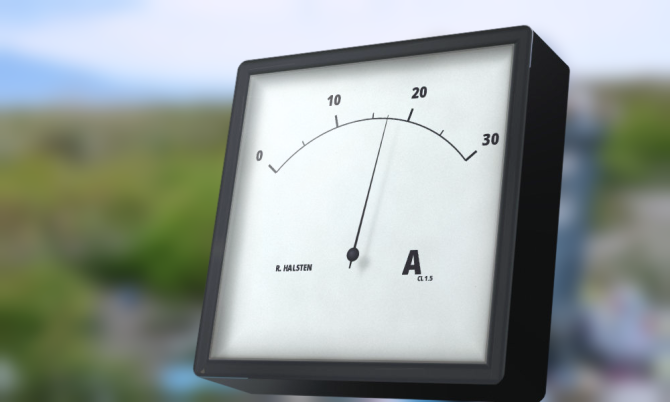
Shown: A 17.5
